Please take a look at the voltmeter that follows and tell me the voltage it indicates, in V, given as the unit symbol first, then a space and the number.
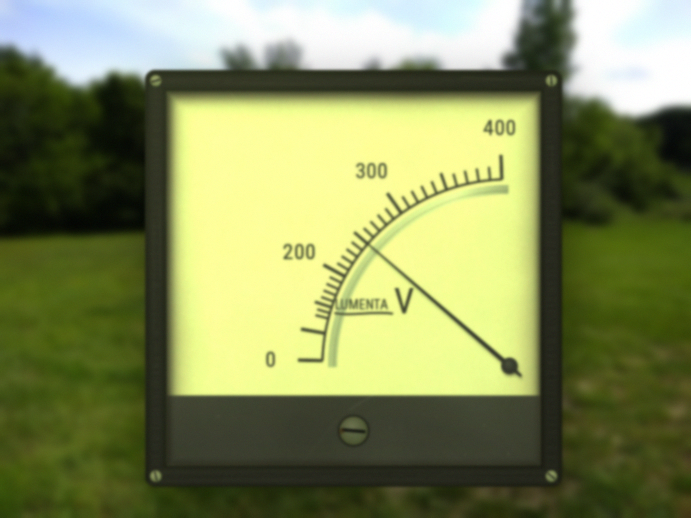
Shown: V 250
